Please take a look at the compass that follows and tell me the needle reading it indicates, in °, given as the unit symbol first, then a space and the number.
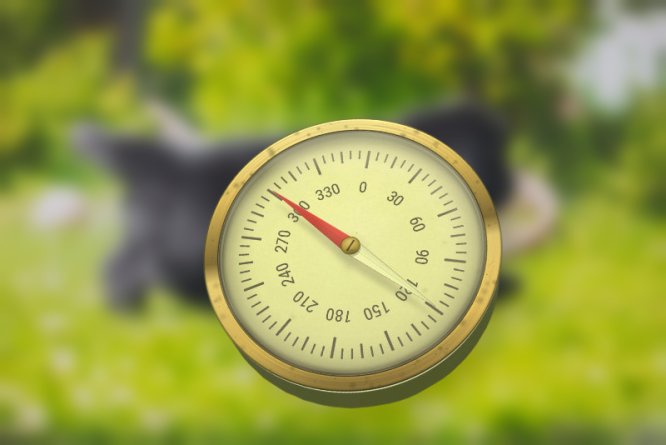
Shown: ° 300
